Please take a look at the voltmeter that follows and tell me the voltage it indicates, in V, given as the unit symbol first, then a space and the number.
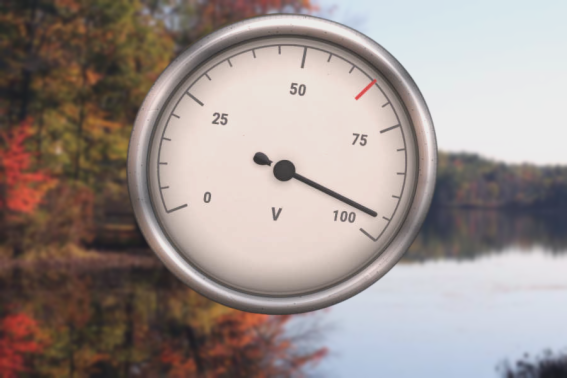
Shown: V 95
